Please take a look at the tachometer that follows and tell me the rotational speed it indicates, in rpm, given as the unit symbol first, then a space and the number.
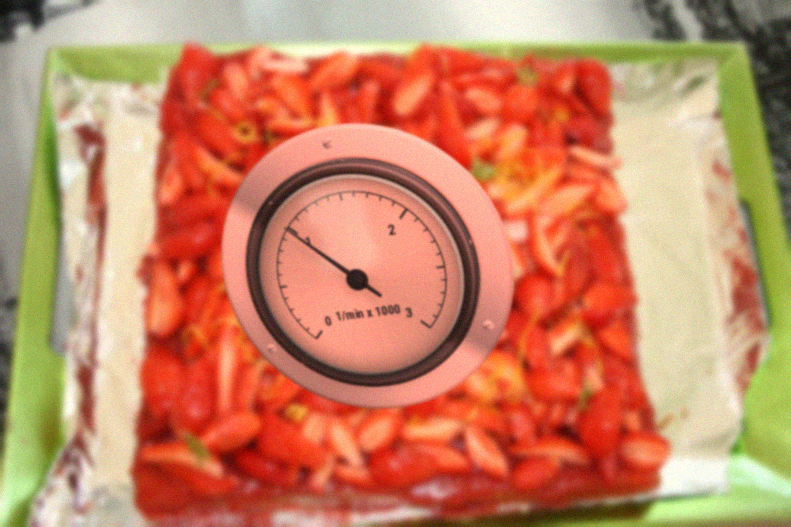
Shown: rpm 1000
